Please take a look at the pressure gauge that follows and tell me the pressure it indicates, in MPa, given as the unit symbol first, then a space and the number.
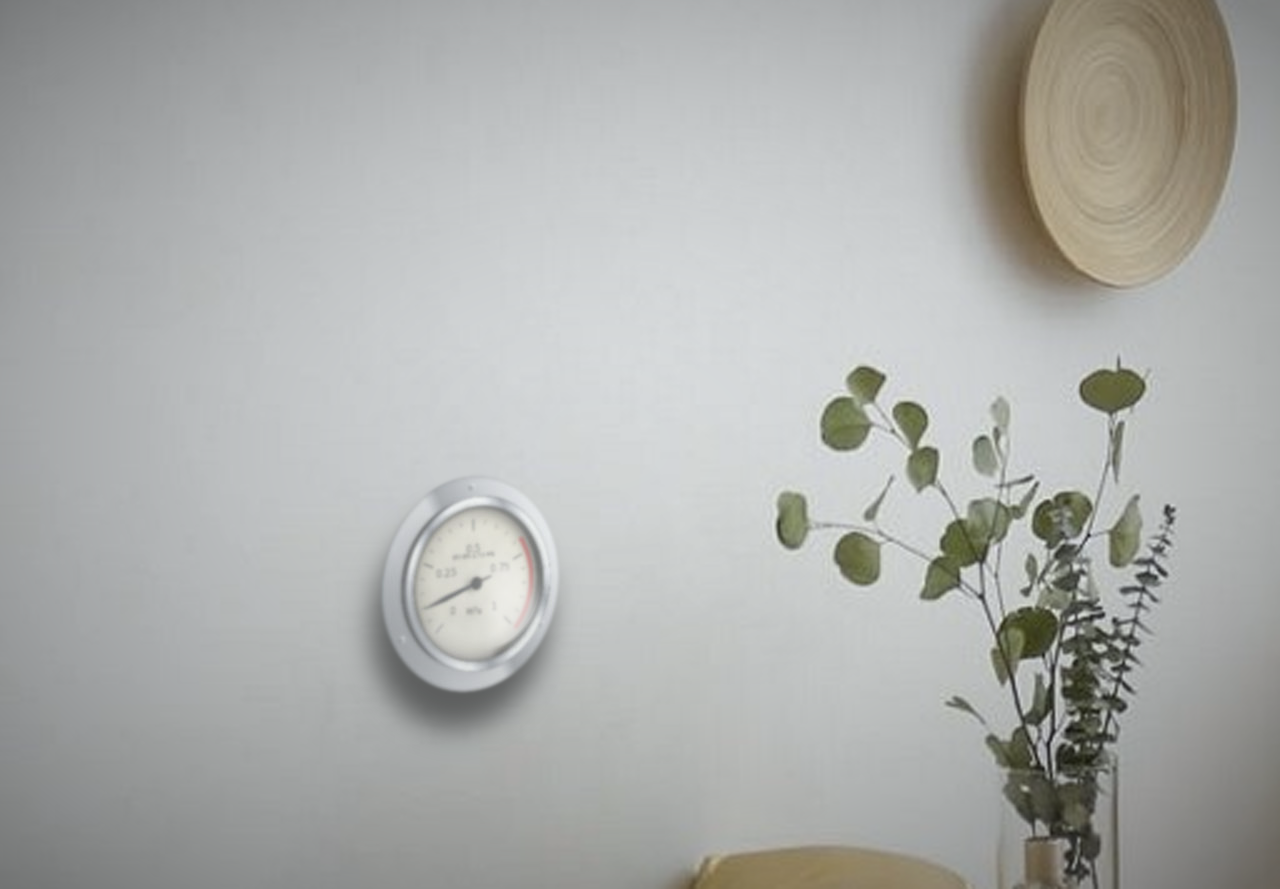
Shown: MPa 0.1
